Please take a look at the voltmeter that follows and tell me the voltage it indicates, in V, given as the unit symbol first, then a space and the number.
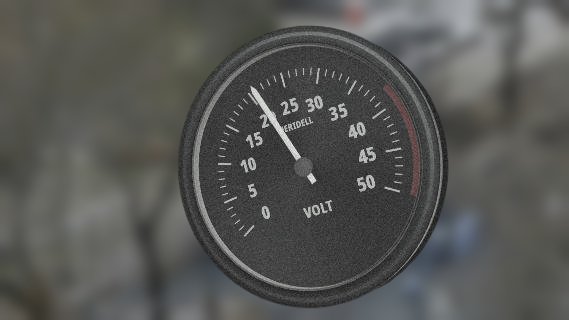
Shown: V 21
